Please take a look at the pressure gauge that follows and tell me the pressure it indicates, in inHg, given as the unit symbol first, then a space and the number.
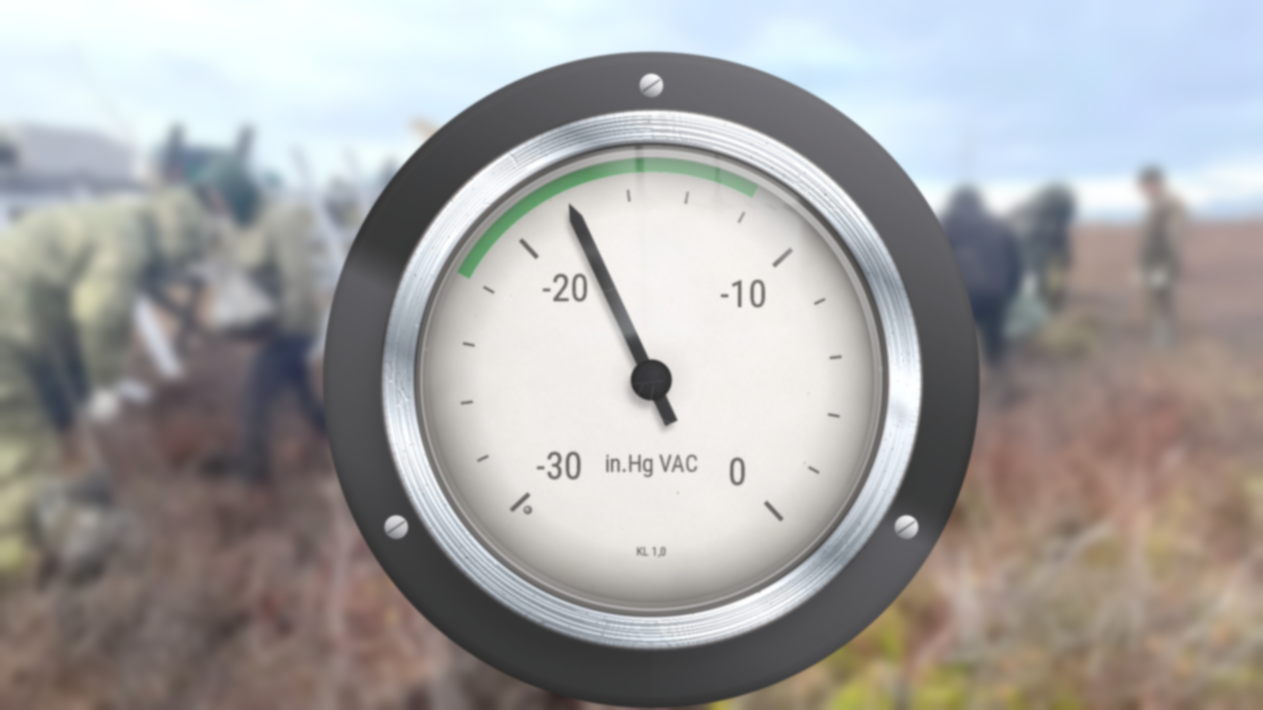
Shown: inHg -18
